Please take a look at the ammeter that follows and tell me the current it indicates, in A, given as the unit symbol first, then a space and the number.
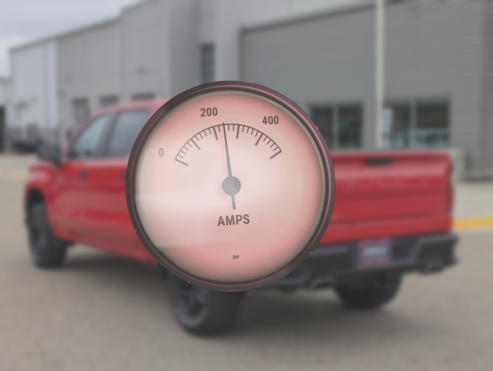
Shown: A 240
